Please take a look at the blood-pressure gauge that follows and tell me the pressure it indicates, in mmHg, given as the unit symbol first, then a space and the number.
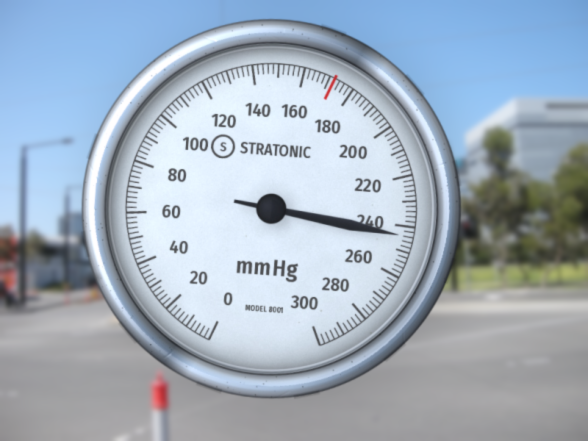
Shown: mmHg 244
